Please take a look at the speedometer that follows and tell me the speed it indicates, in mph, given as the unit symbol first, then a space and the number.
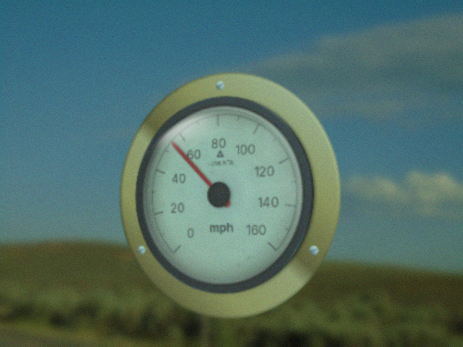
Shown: mph 55
